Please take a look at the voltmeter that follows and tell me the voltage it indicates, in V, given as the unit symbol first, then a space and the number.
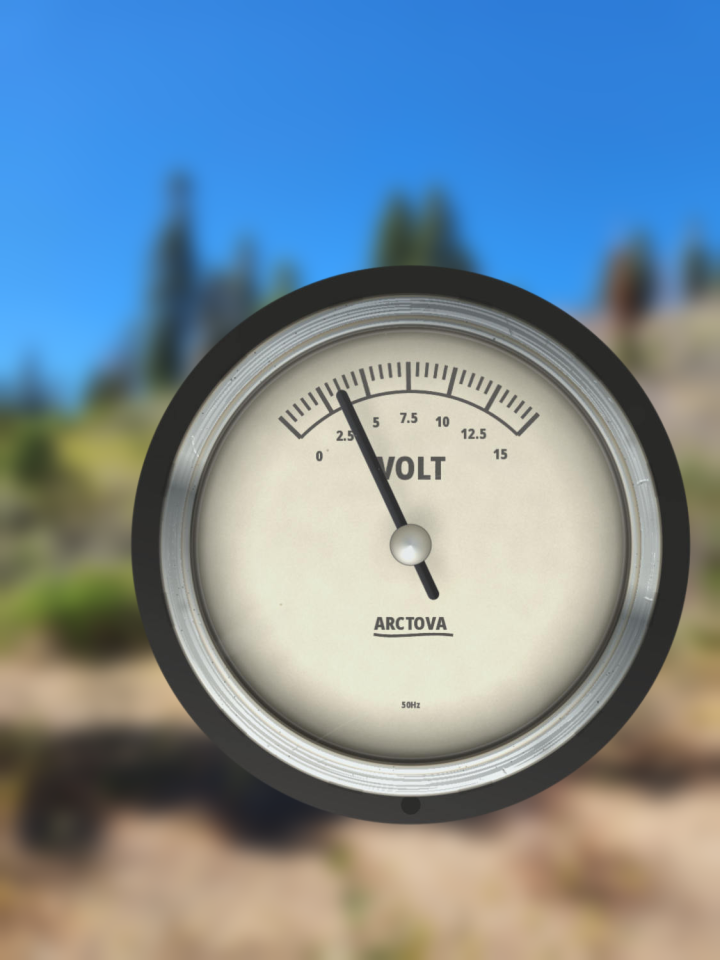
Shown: V 3.5
